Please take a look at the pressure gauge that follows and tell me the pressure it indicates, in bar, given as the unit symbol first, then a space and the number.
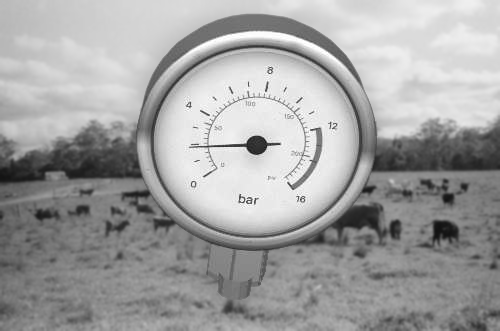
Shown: bar 2
